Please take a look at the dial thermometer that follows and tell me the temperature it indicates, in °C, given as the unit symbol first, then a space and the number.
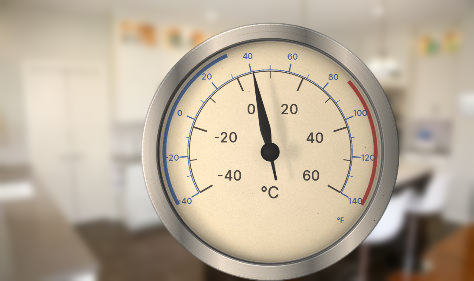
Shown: °C 5
